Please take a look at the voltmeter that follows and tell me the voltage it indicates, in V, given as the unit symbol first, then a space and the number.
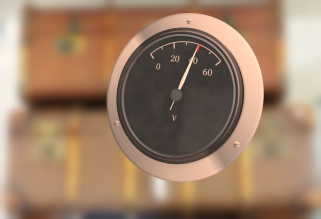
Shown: V 40
